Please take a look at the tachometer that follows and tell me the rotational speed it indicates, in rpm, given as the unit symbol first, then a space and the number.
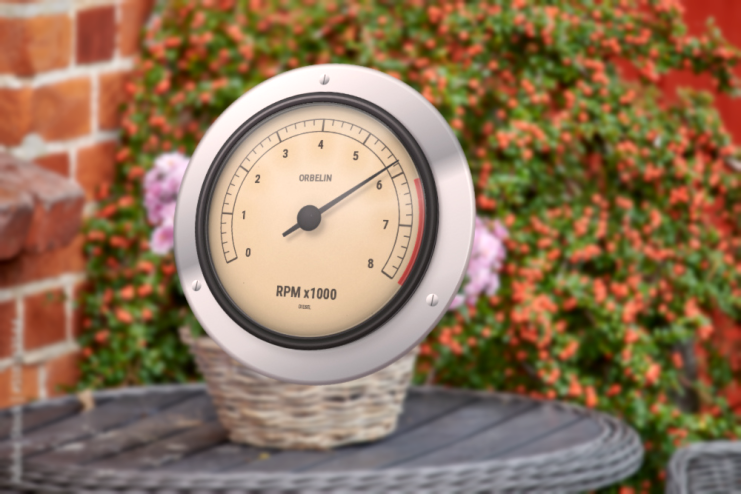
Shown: rpm 5800
